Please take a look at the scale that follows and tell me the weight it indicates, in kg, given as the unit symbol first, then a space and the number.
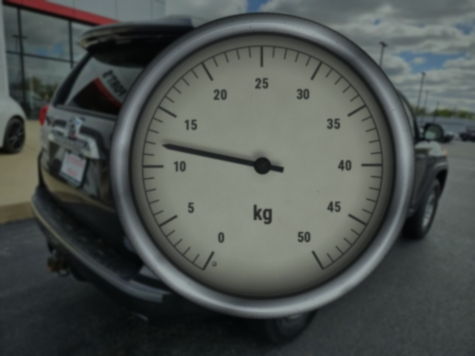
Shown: kg 12
